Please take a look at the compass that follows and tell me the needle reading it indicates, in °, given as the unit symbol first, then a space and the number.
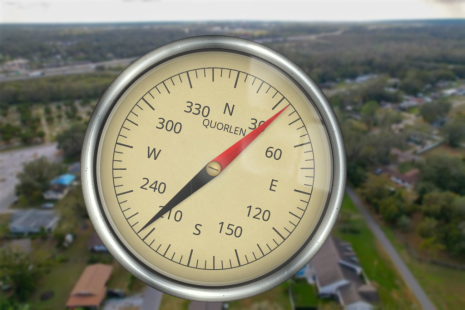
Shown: ° 35
